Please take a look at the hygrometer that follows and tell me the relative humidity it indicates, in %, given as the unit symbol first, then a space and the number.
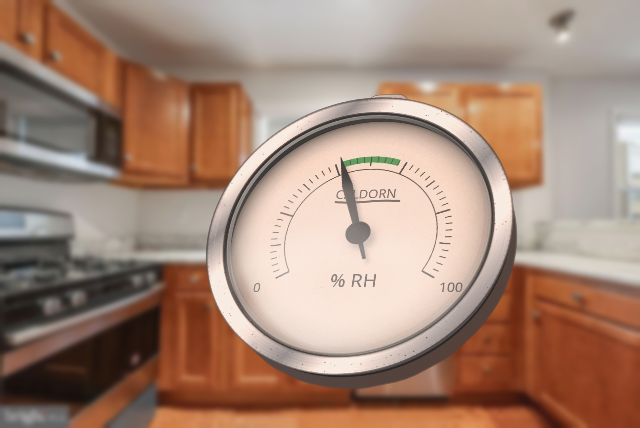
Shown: % 42
